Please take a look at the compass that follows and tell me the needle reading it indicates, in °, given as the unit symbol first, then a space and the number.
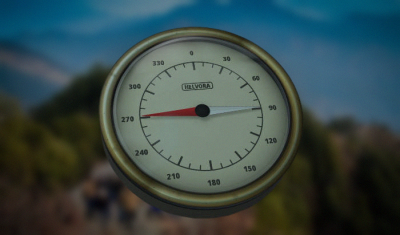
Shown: ° 270
